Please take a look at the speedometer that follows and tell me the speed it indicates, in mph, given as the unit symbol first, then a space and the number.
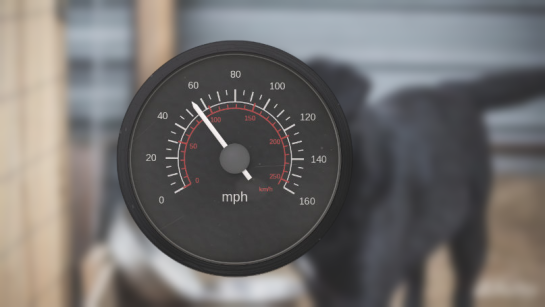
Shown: mph 55
